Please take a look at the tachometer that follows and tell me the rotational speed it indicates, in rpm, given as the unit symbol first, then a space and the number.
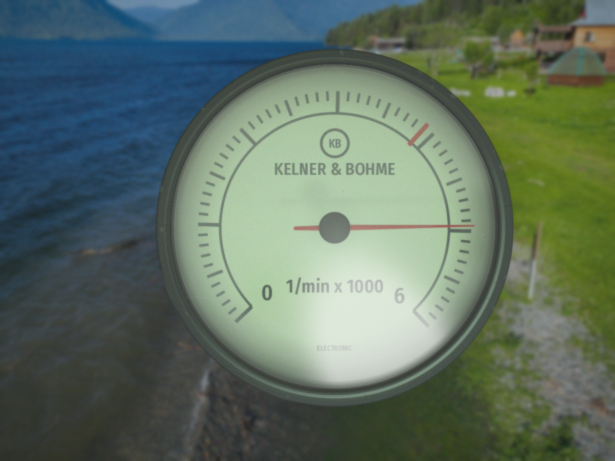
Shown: rpm 4950
